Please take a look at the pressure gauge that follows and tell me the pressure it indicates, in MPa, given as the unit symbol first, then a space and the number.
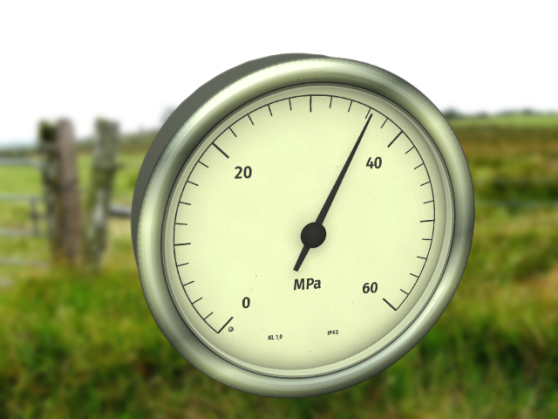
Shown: MPa 36
